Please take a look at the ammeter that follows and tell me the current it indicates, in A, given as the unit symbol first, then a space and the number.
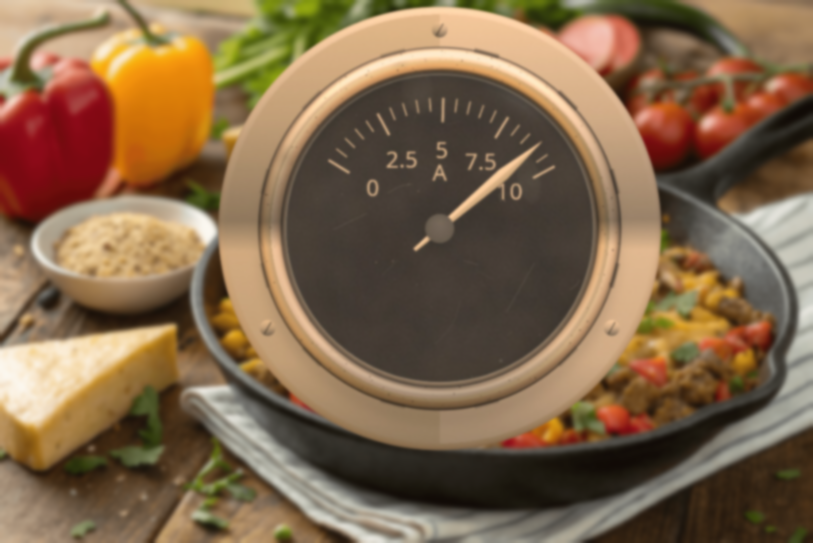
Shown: A 9
